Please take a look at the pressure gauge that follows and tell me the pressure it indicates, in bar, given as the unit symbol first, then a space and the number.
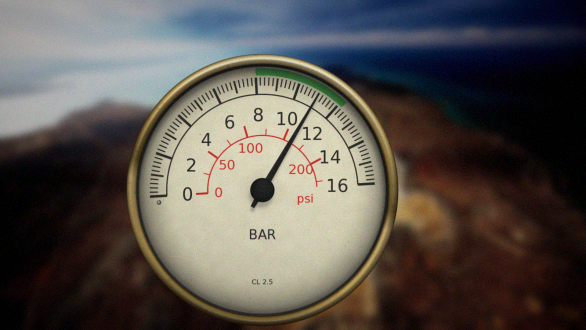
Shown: bar 11
